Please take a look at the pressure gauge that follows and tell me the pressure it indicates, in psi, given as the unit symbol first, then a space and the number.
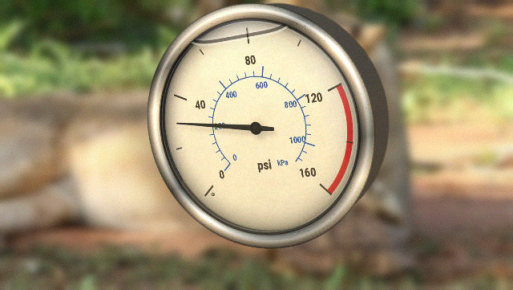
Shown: psi 30
